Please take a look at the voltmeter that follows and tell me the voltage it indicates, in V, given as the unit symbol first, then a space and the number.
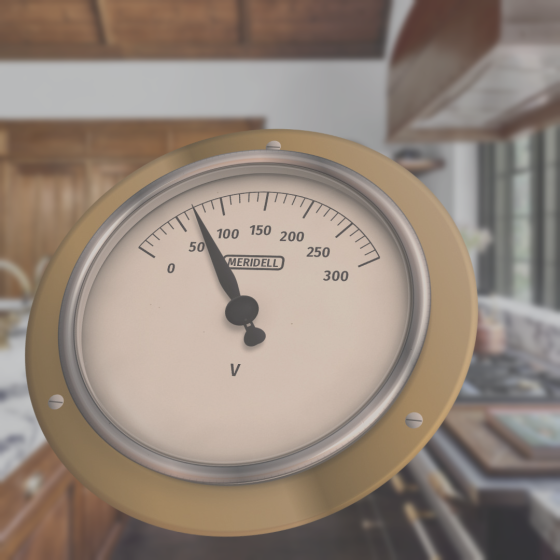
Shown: V 70
